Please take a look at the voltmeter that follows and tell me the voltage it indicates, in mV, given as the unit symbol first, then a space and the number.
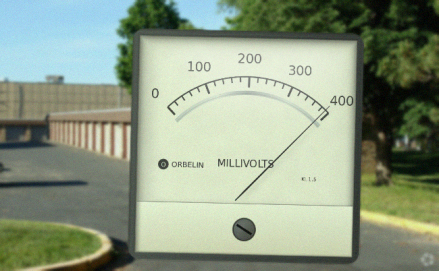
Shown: mV 390
